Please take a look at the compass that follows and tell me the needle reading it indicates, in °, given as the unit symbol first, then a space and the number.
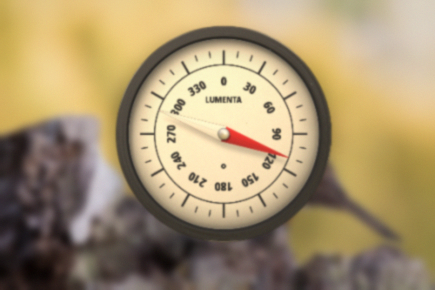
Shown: ° 110
